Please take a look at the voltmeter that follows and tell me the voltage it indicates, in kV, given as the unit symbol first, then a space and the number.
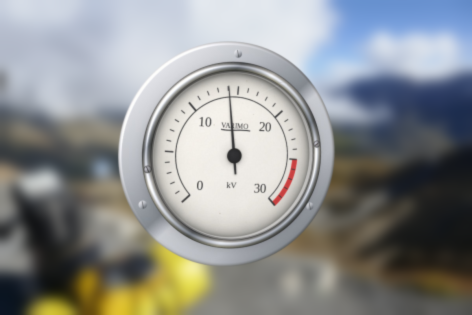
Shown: kV 14
